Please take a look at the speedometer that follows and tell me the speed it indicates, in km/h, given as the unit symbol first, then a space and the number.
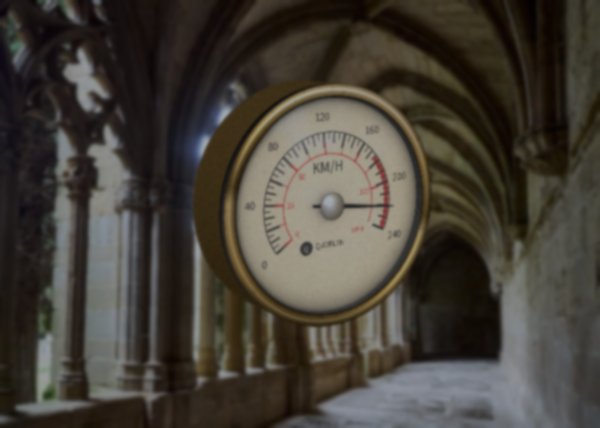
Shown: km/h 220
